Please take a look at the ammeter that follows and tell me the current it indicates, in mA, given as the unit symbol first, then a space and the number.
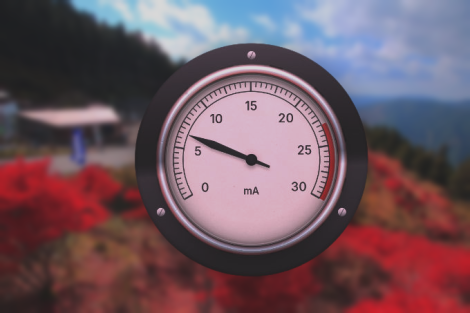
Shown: mA 6.5
